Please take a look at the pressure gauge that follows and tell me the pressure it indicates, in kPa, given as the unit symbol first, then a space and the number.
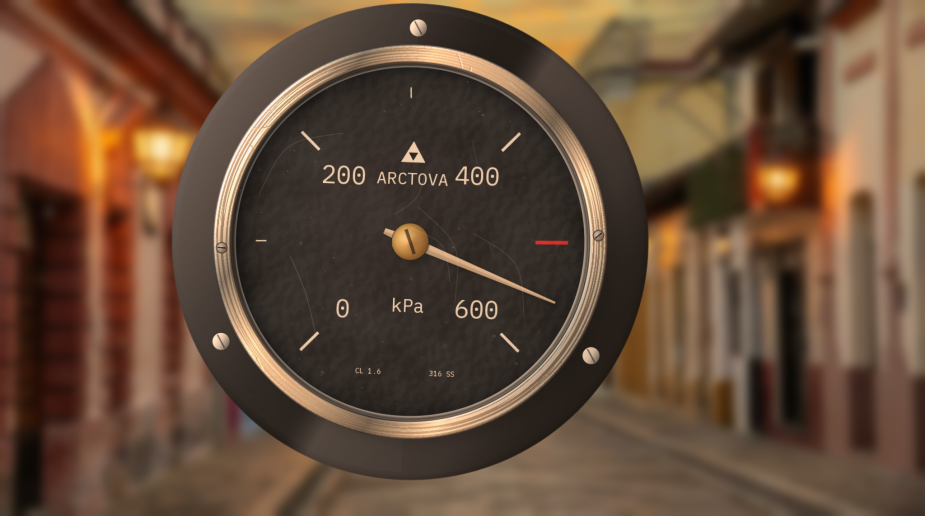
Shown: kPa 550
